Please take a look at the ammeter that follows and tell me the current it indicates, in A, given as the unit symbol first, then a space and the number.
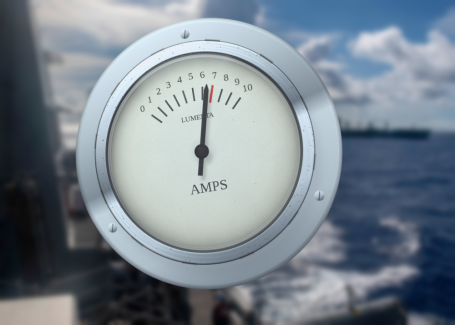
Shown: A 6.5
